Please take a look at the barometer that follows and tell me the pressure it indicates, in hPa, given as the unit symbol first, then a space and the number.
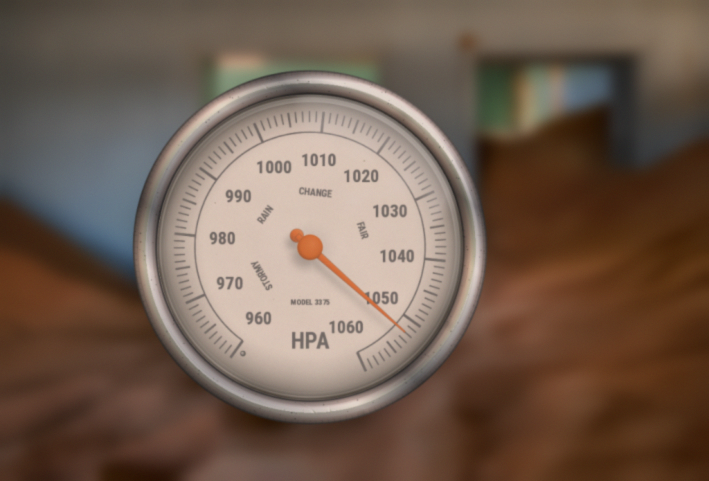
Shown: hPa 1052
